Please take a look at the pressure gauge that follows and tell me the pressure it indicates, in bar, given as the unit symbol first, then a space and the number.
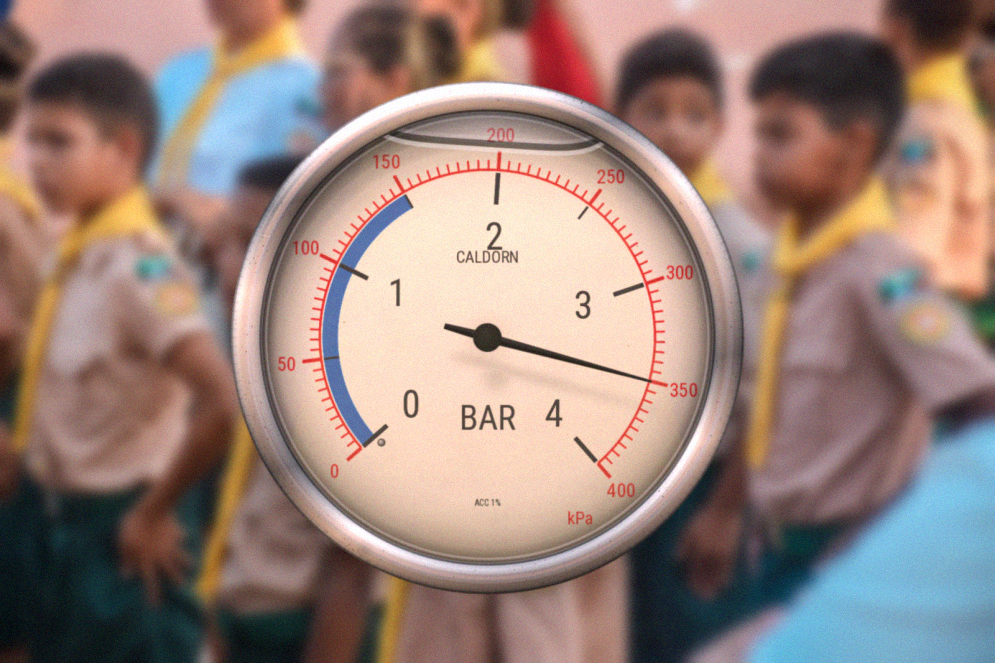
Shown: bar 3.5
